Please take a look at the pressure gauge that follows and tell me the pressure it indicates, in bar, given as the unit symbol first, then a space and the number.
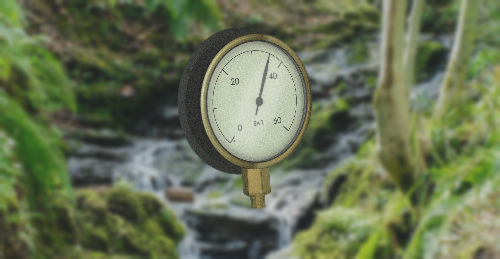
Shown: bar 35
